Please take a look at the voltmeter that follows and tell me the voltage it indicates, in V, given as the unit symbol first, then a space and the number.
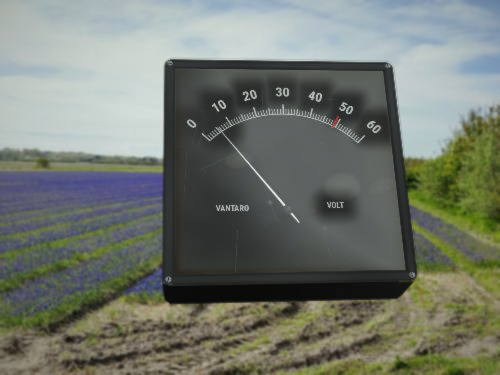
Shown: V 5
